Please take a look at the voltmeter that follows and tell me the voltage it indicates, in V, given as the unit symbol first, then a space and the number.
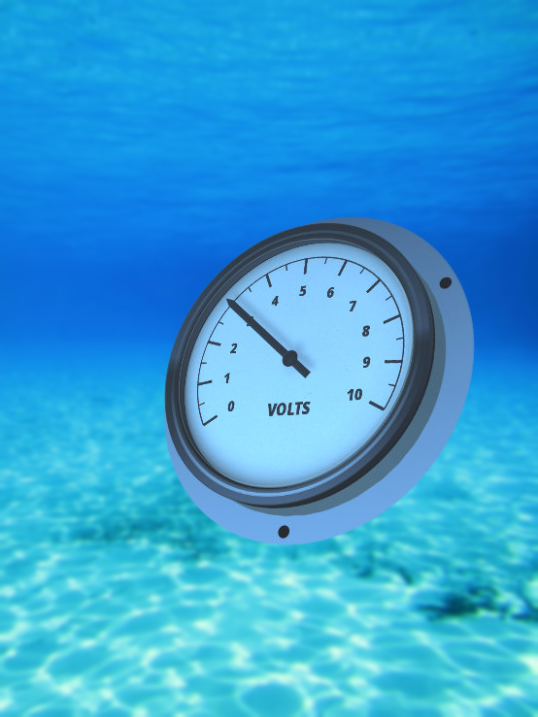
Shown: V 3
